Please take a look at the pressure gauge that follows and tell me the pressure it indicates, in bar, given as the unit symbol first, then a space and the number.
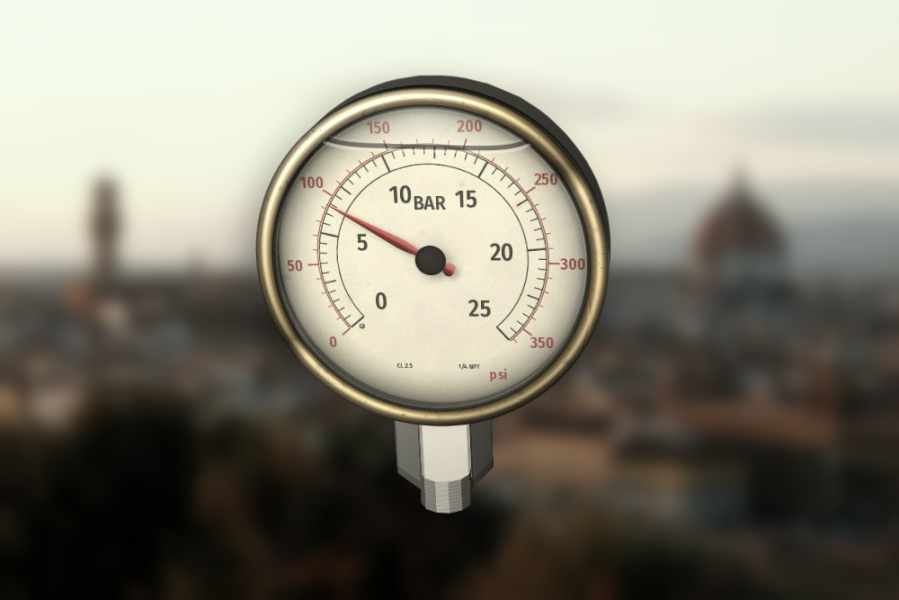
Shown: bar 6.5
